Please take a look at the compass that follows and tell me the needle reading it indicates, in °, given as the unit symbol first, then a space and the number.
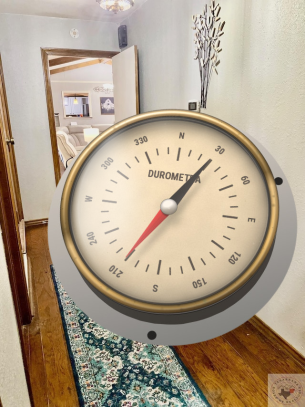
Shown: ° 210
